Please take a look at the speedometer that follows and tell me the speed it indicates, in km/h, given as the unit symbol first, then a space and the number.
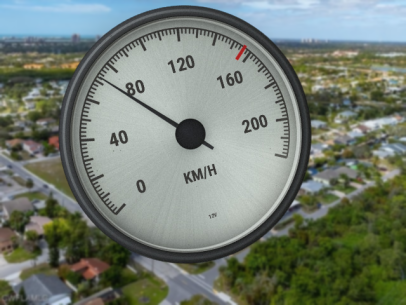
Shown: km/h 72
